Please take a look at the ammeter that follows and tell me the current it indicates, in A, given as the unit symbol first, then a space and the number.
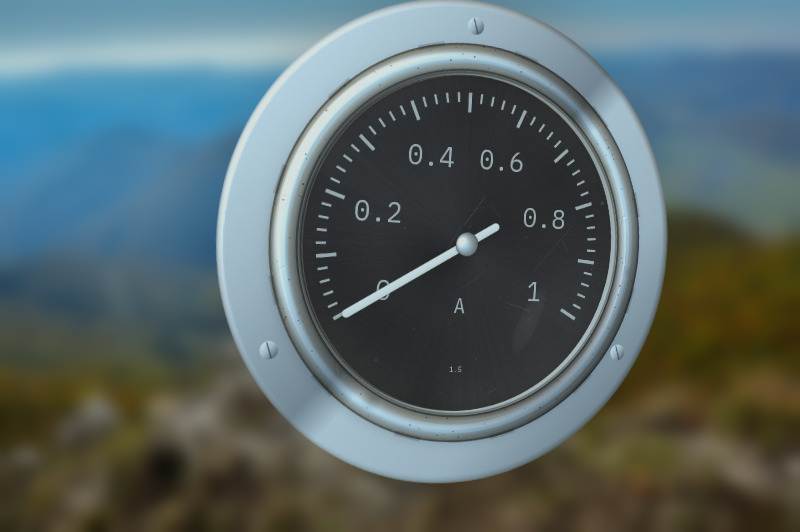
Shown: A 0
